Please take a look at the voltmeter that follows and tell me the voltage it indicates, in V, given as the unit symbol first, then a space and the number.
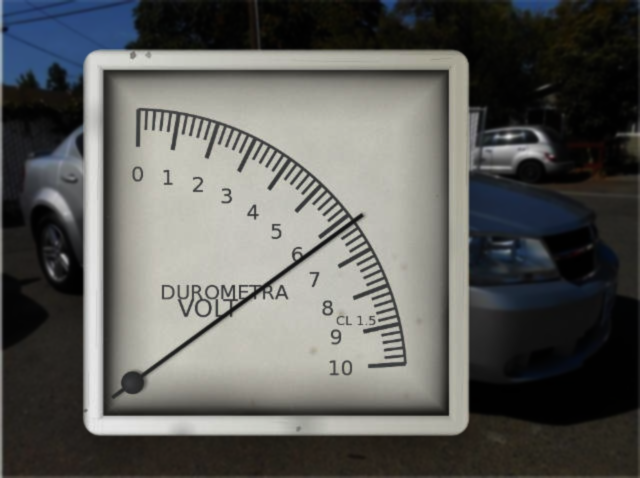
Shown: V 6.2
